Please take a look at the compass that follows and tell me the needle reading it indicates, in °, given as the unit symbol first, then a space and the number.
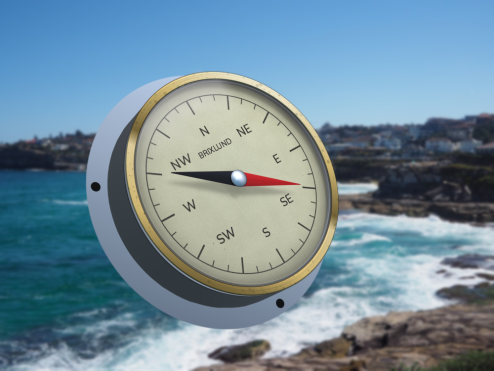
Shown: ° 120
